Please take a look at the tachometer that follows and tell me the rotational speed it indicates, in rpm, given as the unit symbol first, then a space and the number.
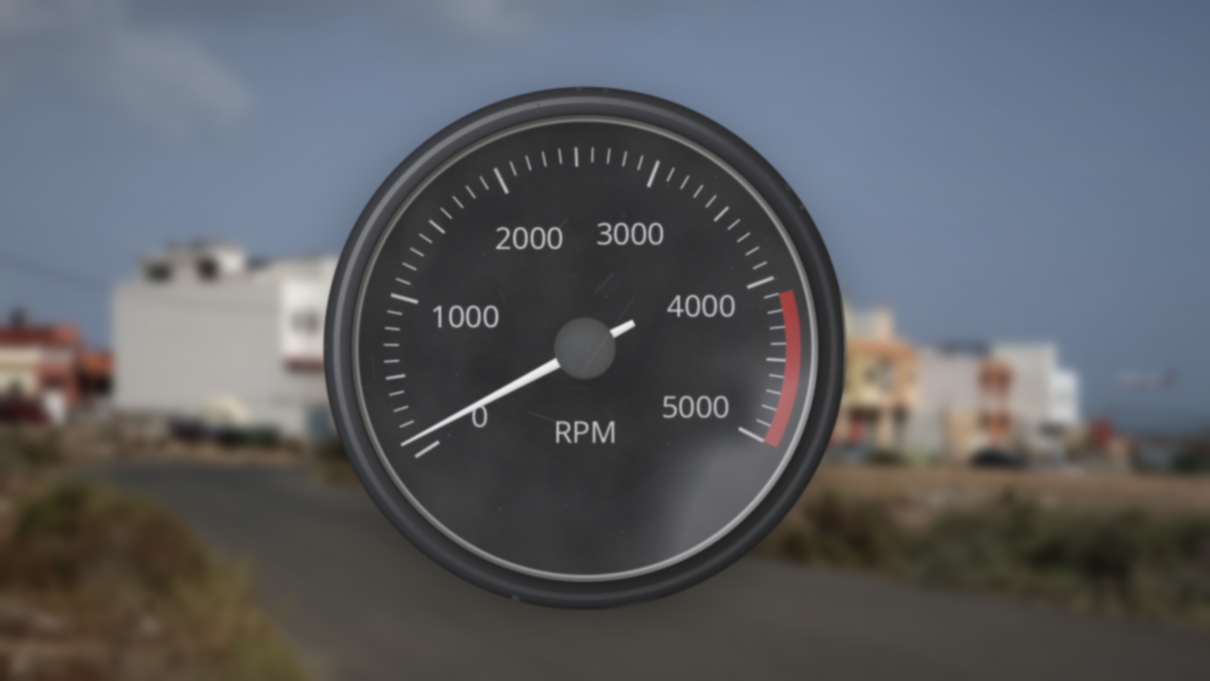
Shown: rpm 100
